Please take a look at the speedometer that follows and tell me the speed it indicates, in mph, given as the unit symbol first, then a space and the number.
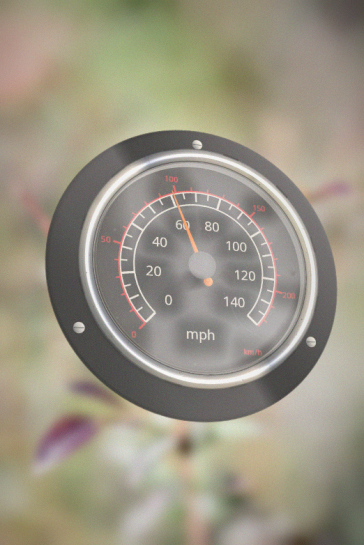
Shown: mph 60
